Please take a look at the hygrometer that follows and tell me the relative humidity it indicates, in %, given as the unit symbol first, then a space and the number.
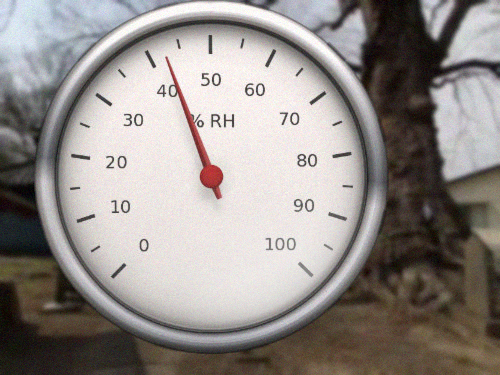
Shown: % 42.5
